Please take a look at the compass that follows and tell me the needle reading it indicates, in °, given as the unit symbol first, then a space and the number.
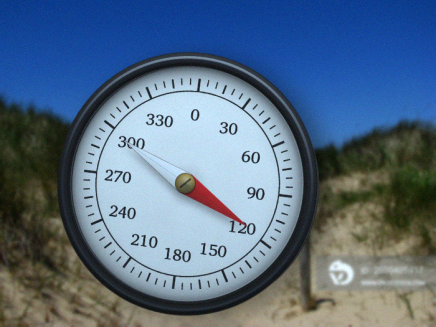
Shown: ° 117.5
